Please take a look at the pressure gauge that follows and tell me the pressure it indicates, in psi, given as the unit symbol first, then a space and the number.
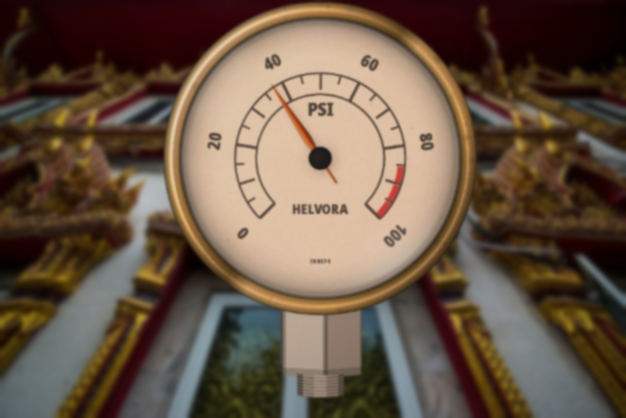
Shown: psi 37.5
